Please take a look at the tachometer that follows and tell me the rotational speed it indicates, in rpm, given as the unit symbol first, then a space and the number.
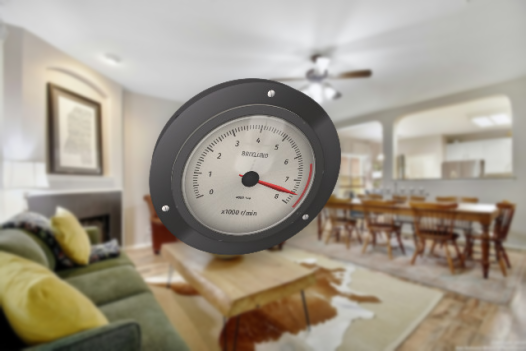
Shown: rpm 7500
